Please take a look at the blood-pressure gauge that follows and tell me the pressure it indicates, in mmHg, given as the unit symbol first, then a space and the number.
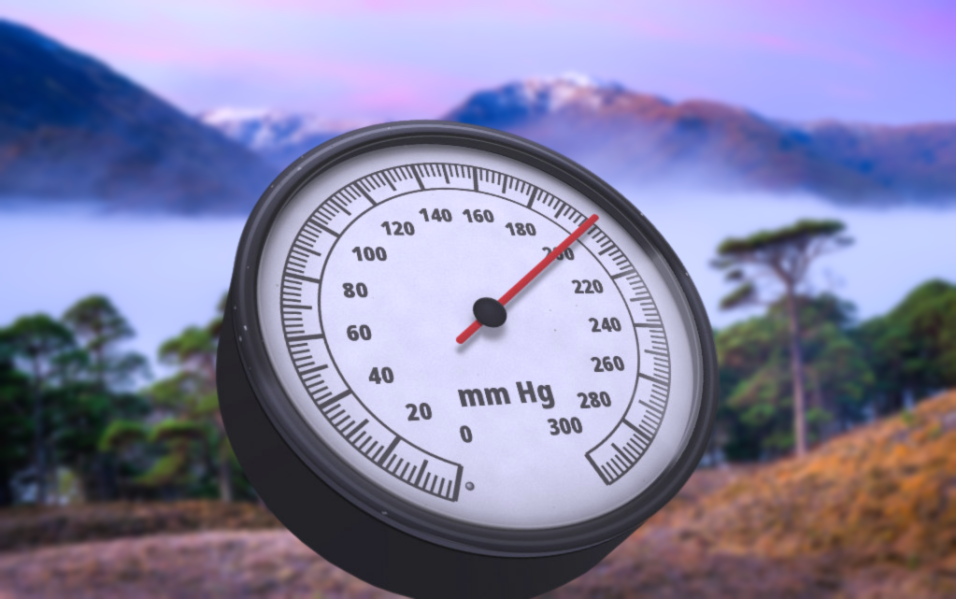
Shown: mmHg 200
